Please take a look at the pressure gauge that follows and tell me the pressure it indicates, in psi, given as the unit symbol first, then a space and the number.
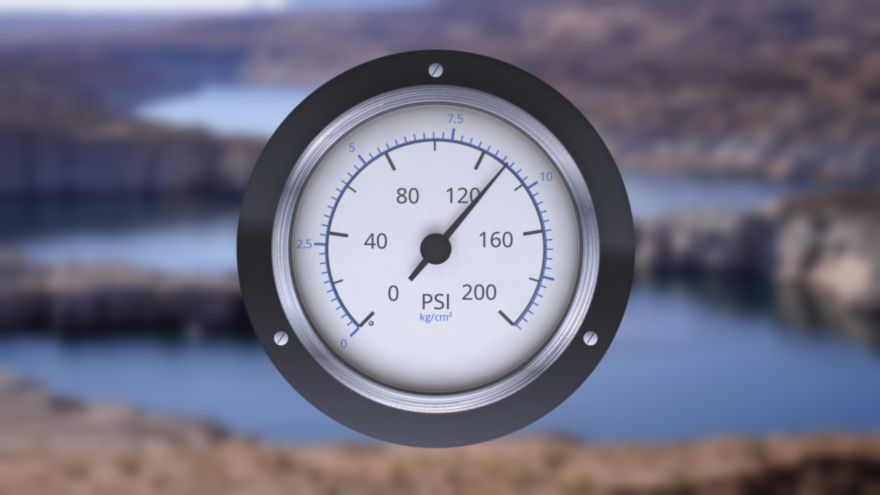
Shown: psi 130
